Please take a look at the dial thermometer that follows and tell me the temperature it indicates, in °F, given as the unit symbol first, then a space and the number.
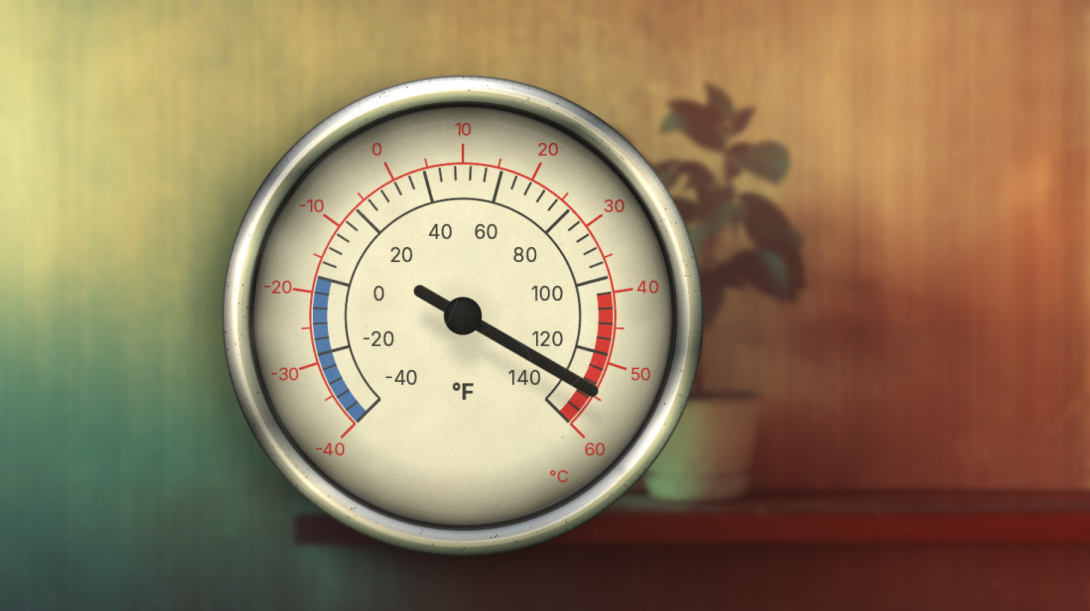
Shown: °F 130
